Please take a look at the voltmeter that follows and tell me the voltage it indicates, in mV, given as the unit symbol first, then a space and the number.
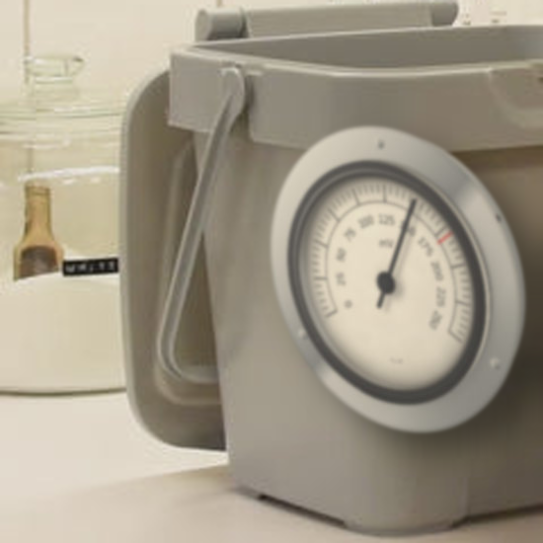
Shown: mV 150
